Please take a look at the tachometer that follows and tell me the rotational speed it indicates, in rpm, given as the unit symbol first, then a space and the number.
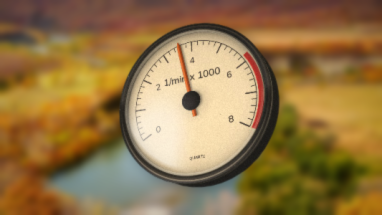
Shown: rpm 3600
